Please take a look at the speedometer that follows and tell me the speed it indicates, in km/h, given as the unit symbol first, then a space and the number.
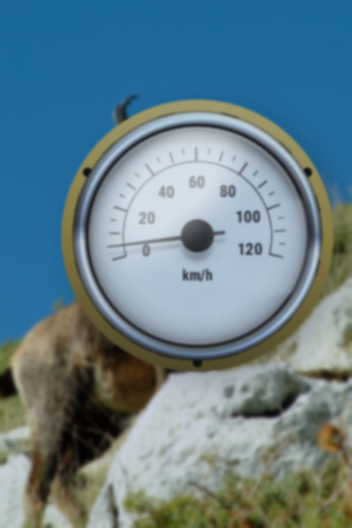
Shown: km/h 5
